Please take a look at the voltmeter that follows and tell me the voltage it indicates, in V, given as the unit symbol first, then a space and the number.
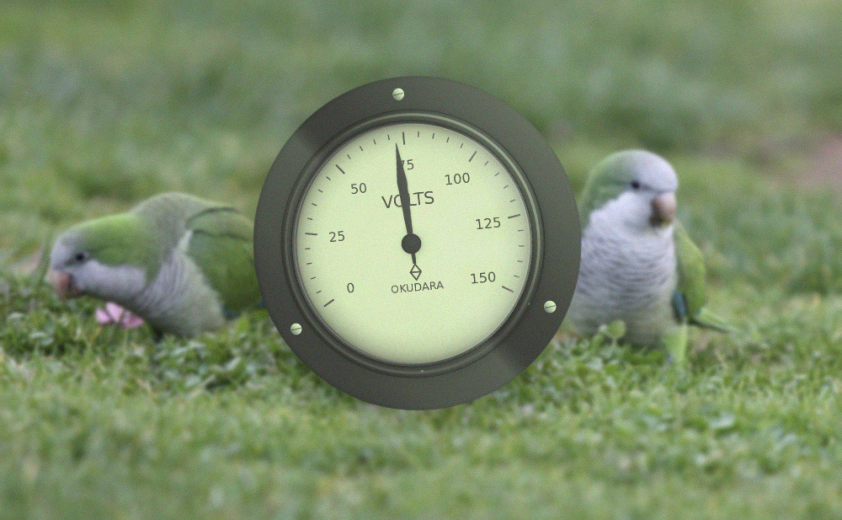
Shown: V 72.5
